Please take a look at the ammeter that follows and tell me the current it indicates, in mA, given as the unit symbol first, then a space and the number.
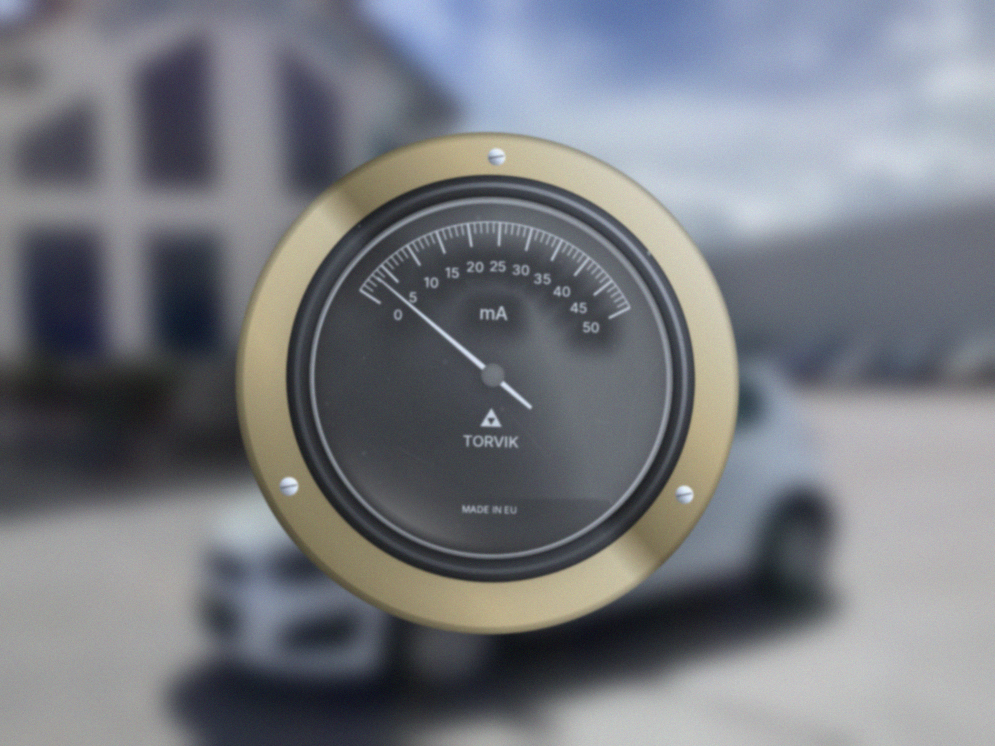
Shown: mA 3
